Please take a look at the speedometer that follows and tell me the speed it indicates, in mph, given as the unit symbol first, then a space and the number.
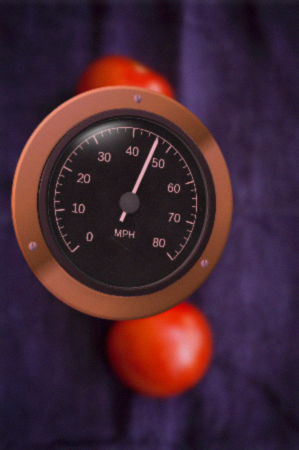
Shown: mph 46
